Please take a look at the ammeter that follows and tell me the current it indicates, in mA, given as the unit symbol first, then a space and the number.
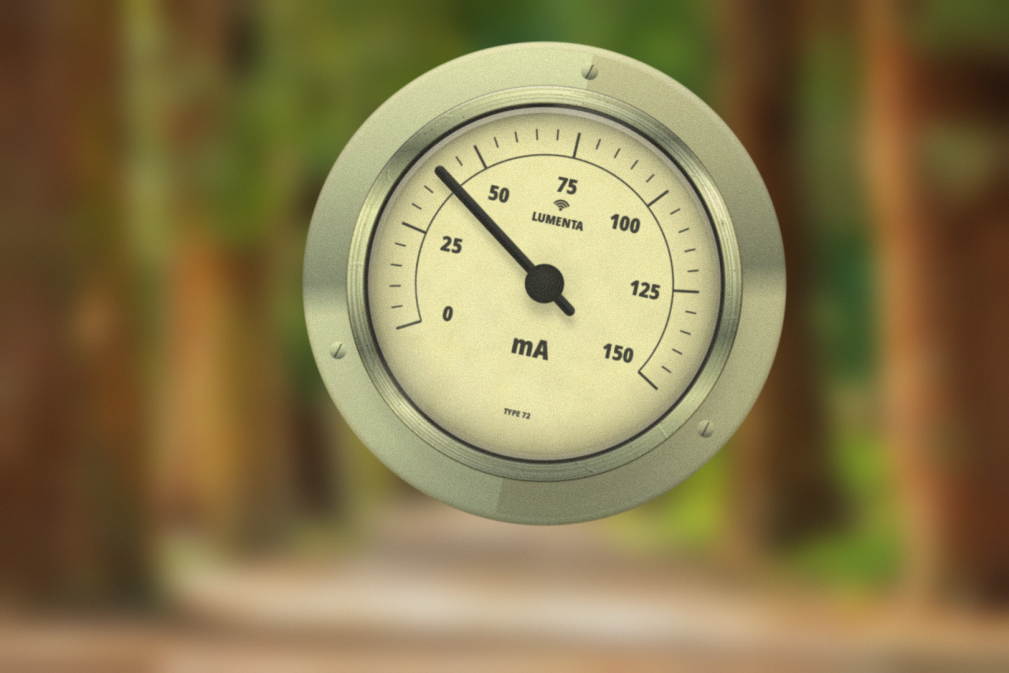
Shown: mA 40
